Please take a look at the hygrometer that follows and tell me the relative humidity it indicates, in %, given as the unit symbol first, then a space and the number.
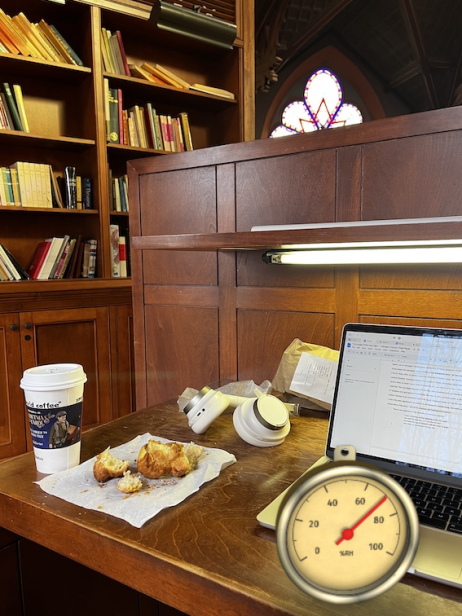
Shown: % 70
